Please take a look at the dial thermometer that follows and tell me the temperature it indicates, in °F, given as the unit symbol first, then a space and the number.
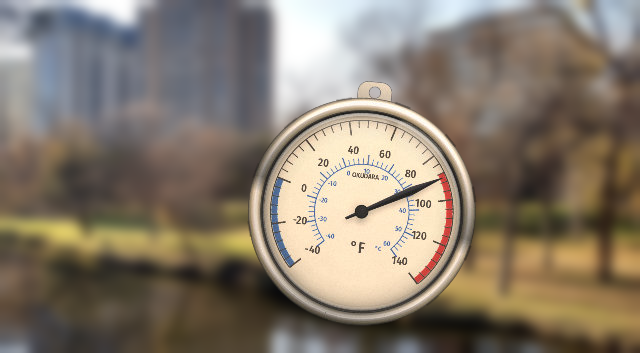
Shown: °F 90
